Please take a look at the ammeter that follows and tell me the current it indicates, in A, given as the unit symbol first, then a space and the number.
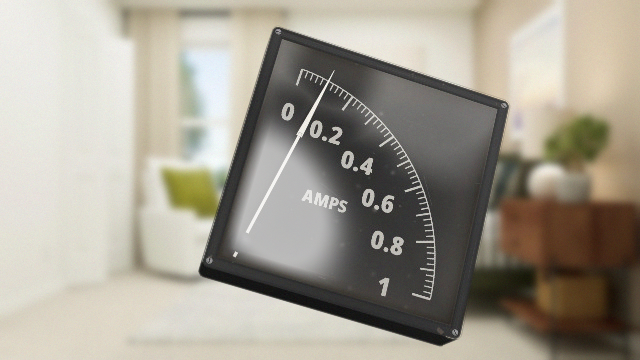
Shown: A 0.1
